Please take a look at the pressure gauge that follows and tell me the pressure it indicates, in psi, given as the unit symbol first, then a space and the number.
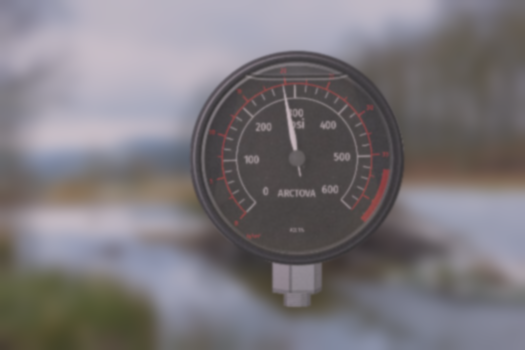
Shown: psi 280
